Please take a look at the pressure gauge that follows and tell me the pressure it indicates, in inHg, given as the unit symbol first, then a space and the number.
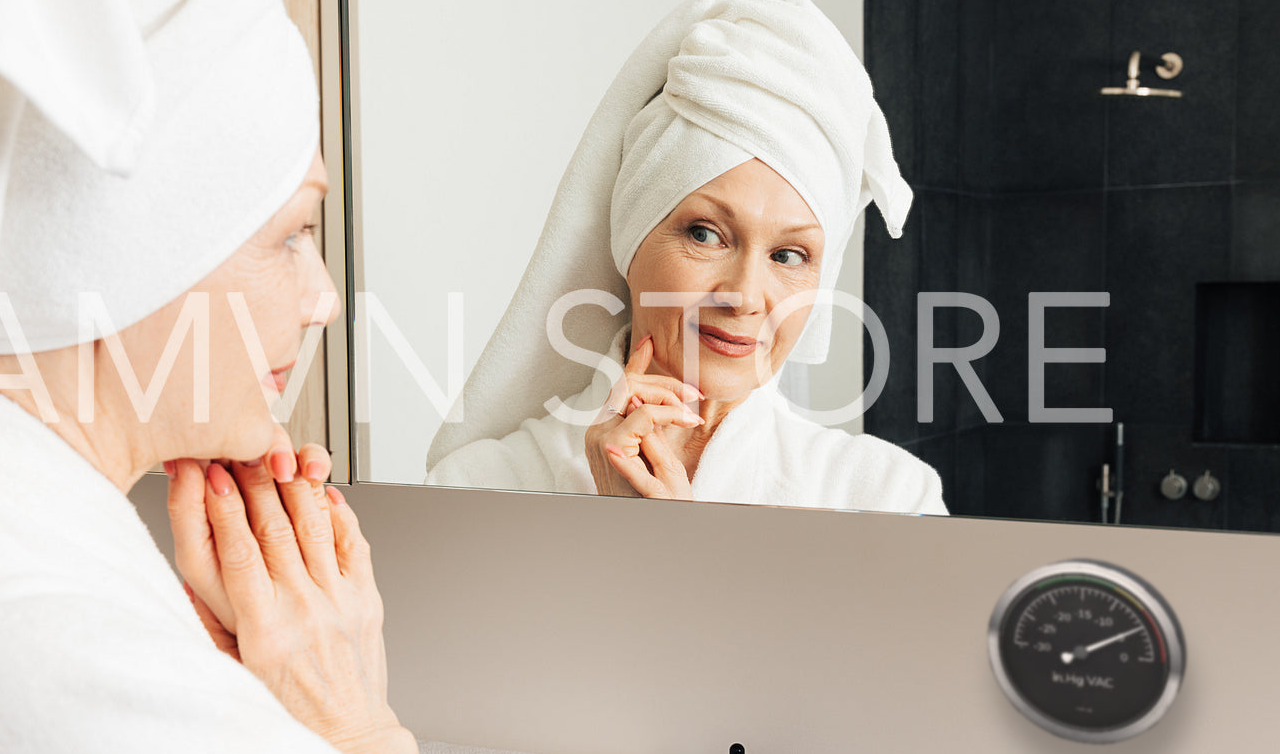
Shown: inHg -5
